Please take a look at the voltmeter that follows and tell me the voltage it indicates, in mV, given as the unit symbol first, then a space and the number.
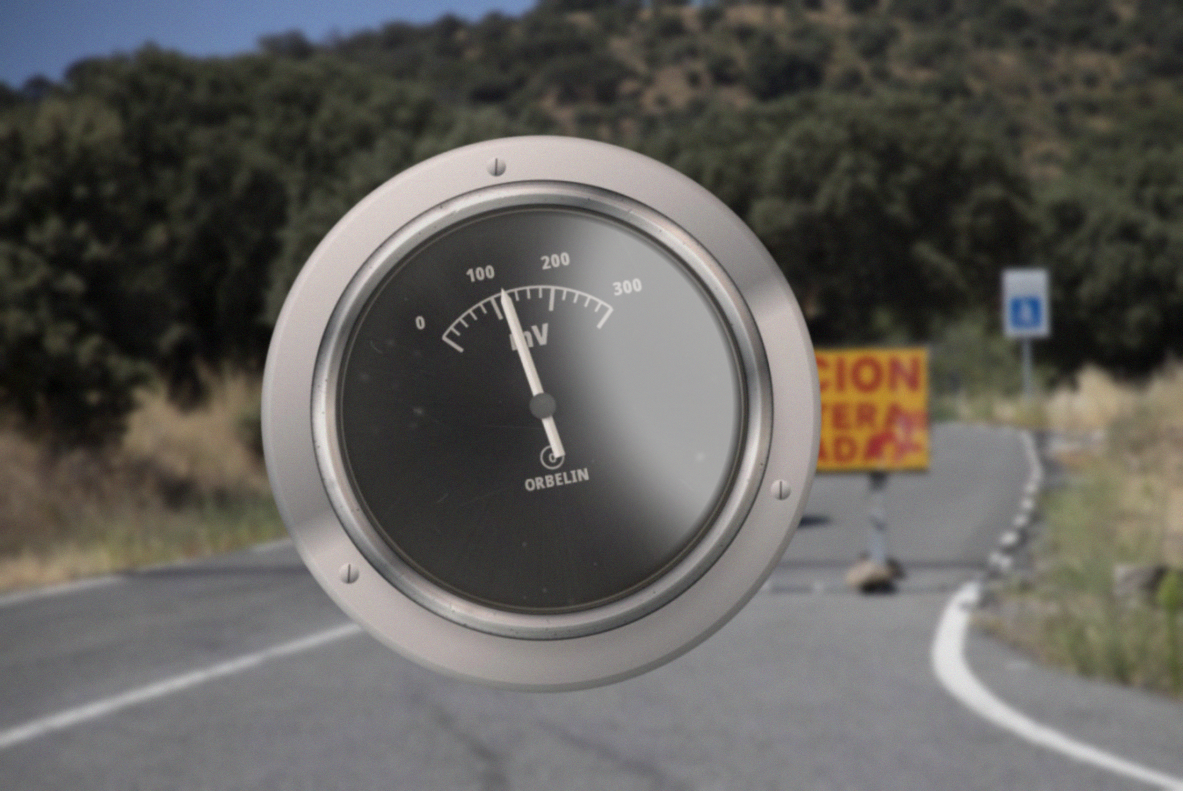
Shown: mV 120
